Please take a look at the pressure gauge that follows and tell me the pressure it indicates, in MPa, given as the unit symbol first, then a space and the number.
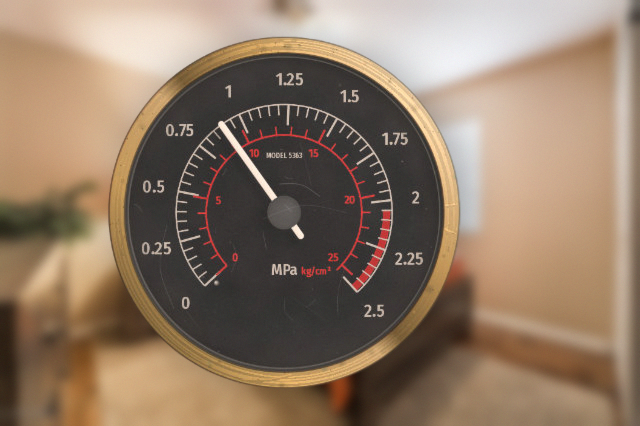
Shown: MPa 0.9
